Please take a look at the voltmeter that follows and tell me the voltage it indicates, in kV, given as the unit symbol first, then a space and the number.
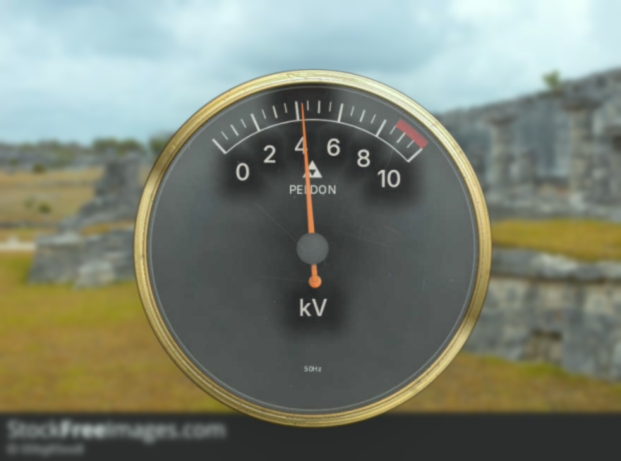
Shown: kV 4.25
